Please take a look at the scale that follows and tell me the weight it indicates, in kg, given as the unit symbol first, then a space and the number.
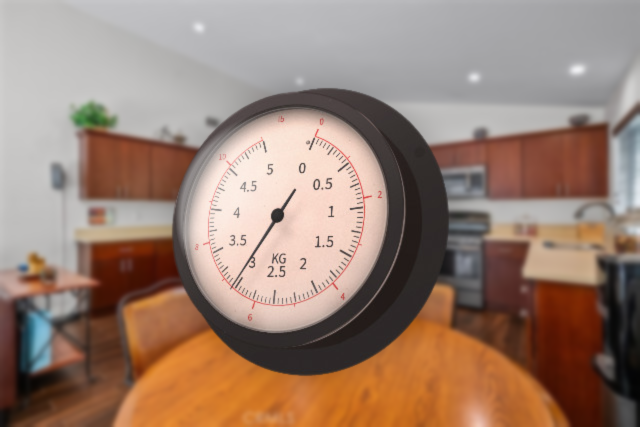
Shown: kg 3
